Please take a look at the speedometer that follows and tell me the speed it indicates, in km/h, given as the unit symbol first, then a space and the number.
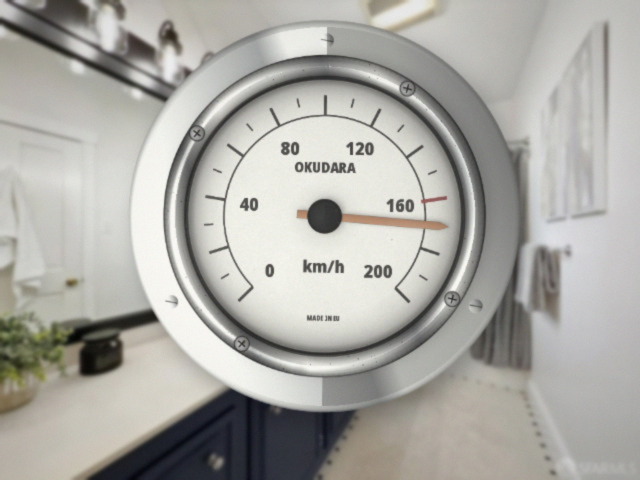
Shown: km/h 170
